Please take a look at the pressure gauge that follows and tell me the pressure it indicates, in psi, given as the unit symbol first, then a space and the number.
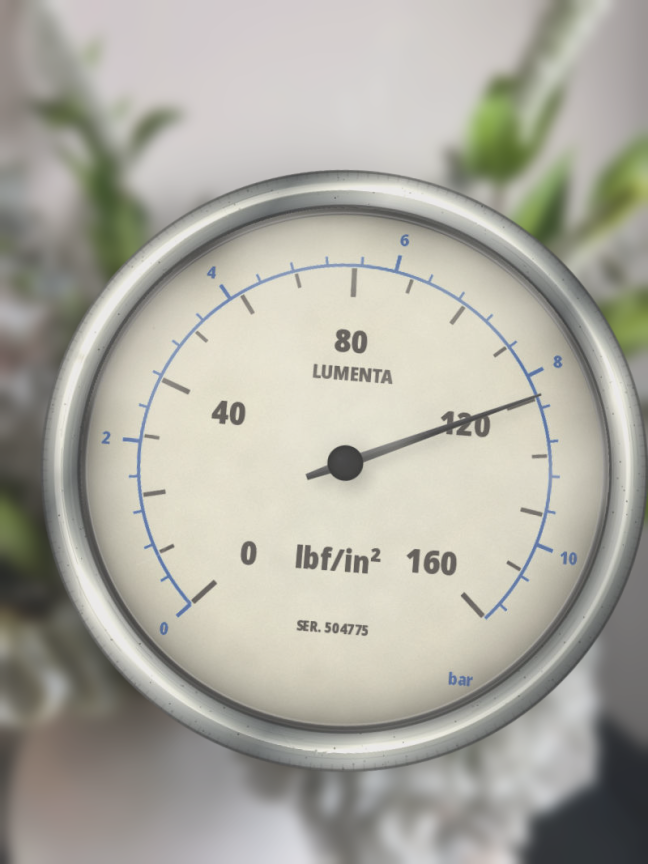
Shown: psi 120
